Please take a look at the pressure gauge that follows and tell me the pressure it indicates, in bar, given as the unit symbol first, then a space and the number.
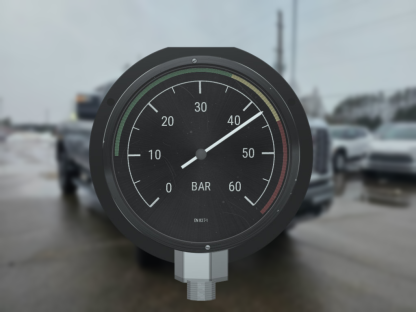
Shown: bar 42.5
